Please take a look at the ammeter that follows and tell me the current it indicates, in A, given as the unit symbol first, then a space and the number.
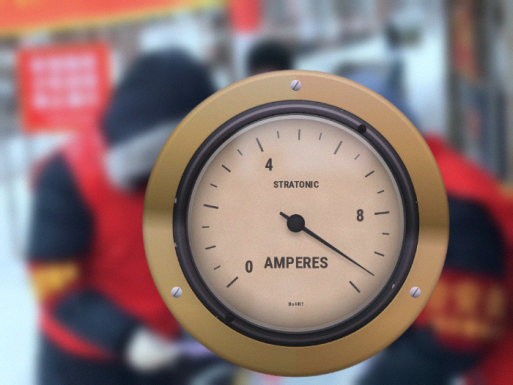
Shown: A 9.5
